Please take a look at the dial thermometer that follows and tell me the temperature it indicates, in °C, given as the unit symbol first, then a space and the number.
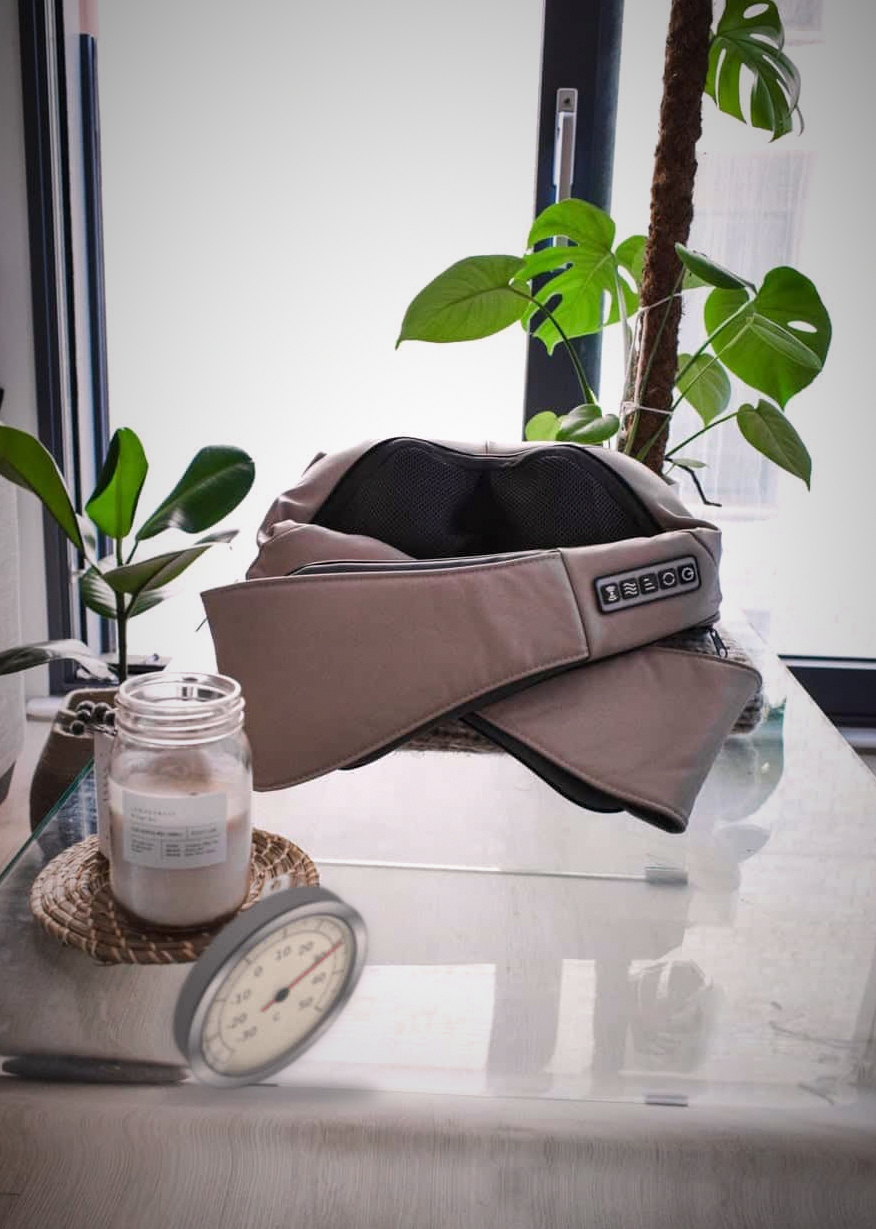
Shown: °C 30
